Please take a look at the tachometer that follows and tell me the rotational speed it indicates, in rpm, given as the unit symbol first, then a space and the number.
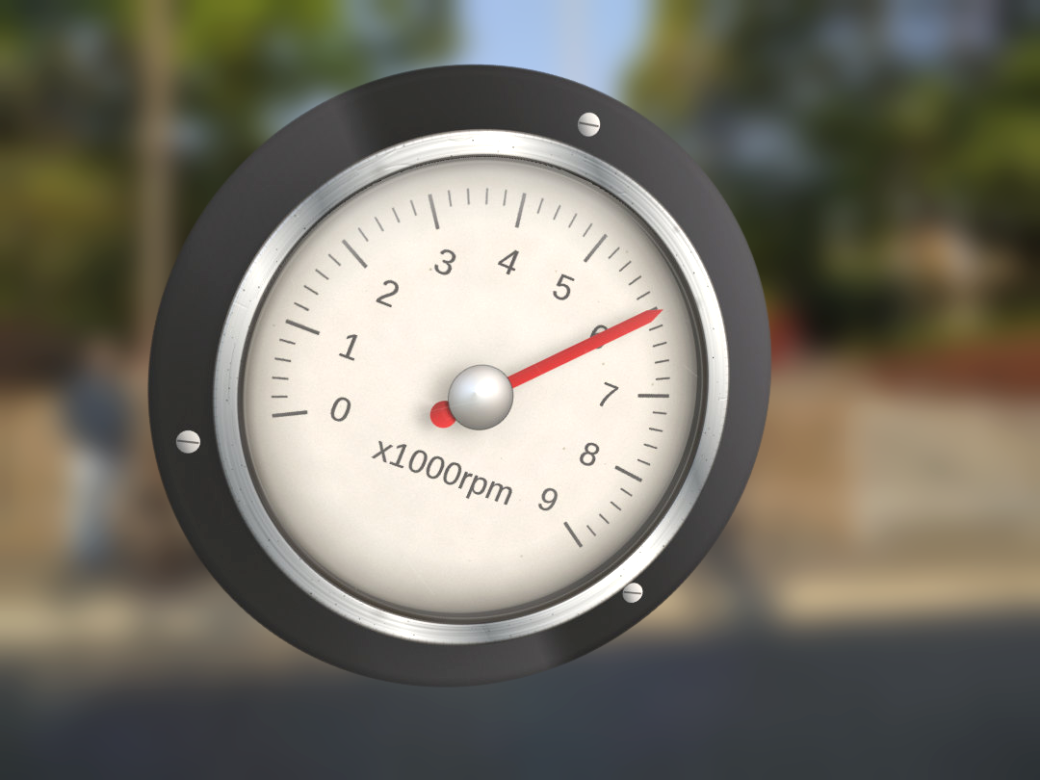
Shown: rpm 6000
